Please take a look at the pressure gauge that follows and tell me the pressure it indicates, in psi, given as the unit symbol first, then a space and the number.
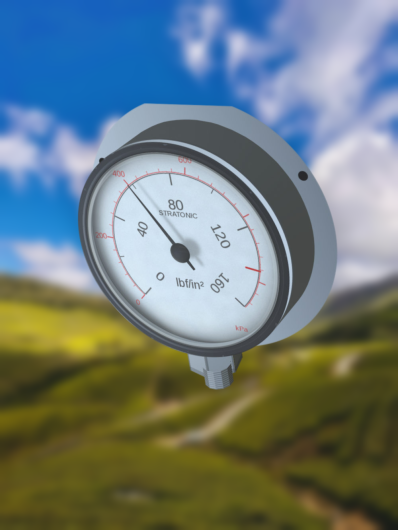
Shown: psi 60
